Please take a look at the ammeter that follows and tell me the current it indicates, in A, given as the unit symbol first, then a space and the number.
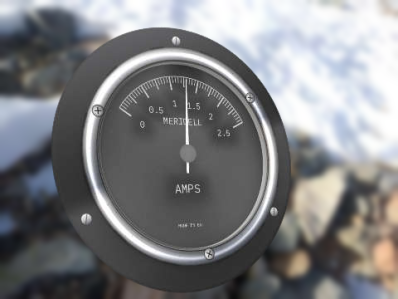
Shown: A 1.25
